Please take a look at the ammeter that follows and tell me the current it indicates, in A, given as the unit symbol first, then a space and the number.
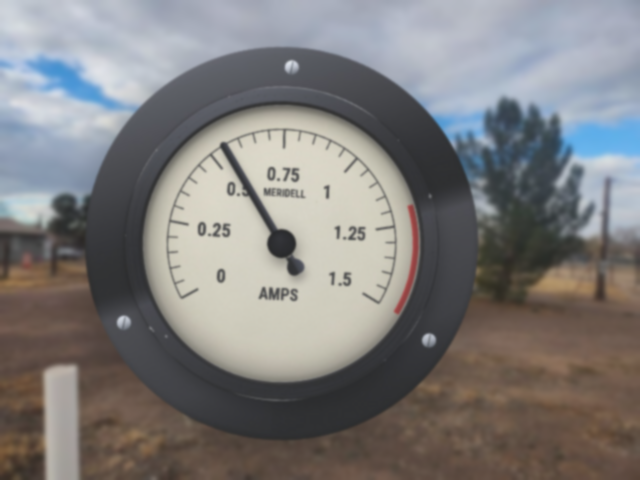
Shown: A 0.55
